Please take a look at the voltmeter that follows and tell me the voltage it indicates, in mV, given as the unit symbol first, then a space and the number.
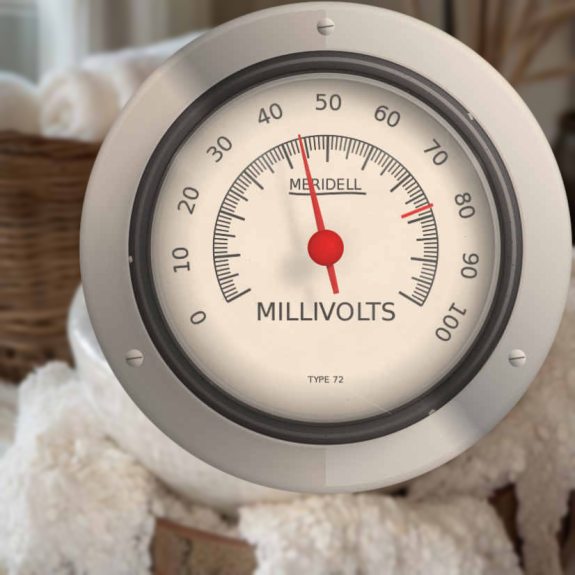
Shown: mV 44
